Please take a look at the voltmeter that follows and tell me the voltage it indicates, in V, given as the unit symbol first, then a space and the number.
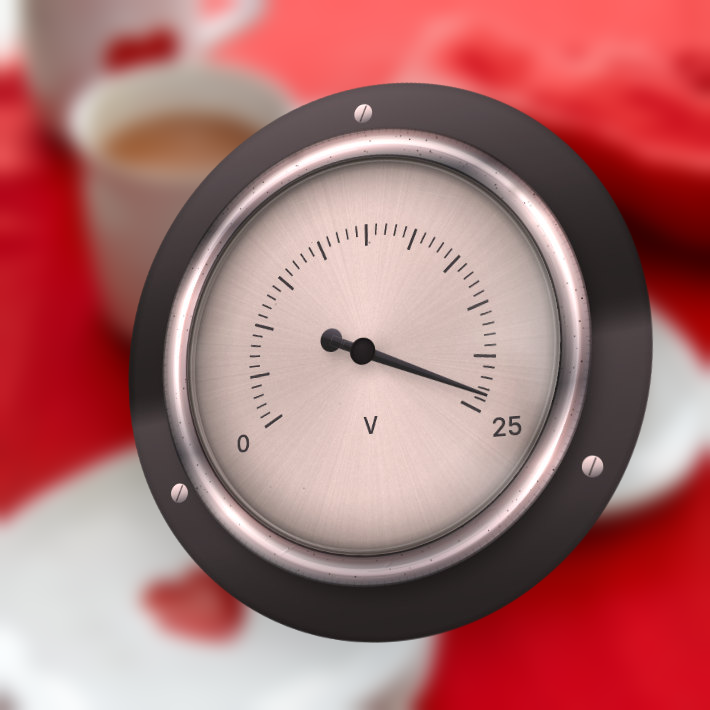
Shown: V 24.25
